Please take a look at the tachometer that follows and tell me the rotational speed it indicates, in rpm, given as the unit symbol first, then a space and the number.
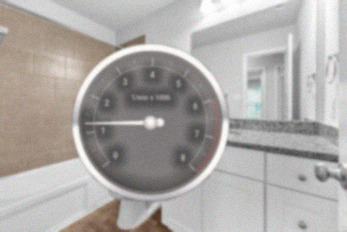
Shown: rpm 1250
